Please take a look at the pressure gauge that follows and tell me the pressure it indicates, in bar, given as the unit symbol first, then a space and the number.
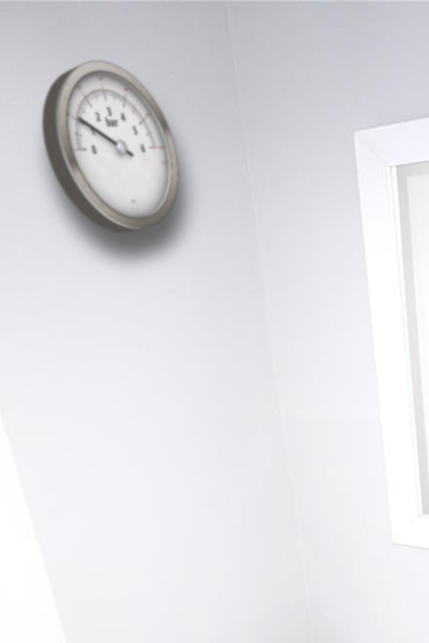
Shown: bar 1
